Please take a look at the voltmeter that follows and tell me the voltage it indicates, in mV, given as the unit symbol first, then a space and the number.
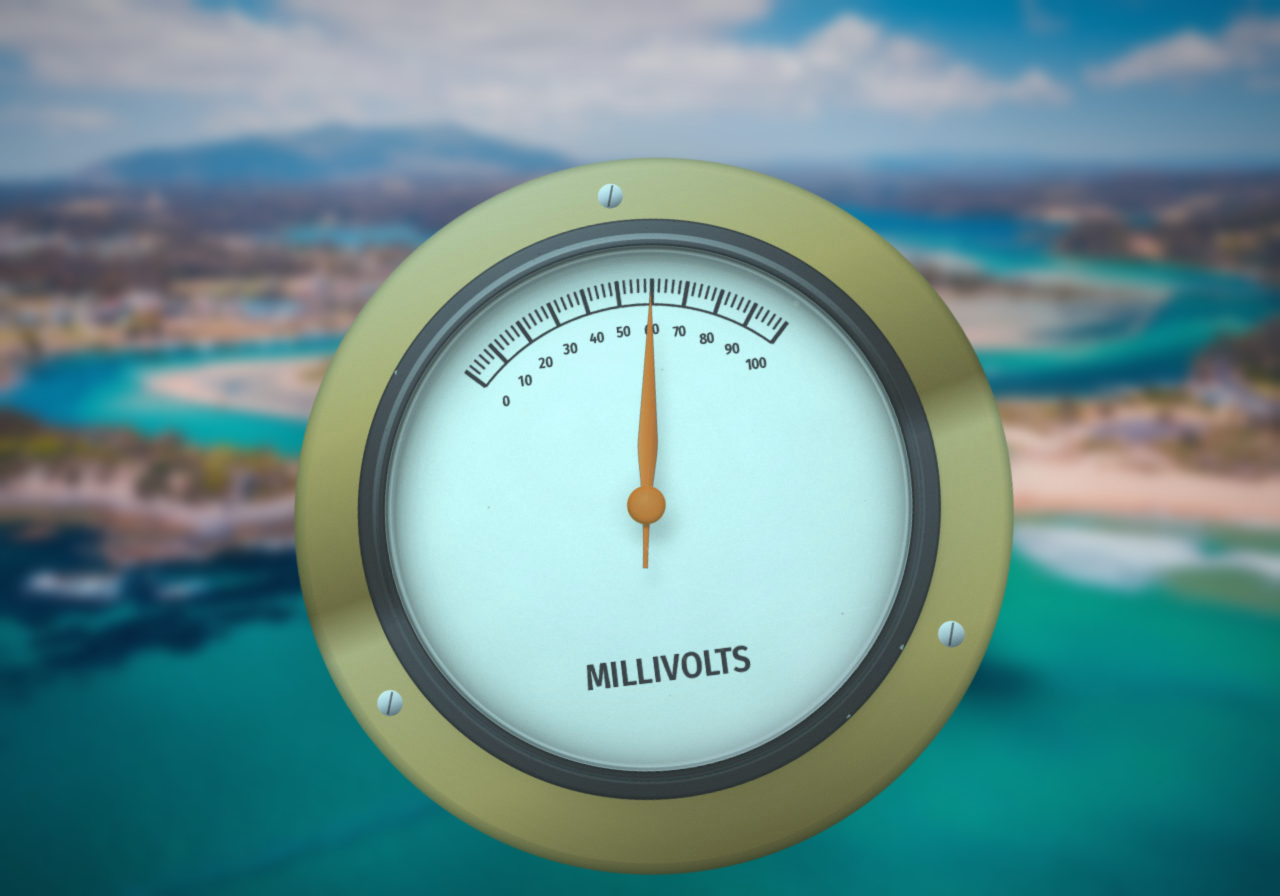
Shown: mV 60
